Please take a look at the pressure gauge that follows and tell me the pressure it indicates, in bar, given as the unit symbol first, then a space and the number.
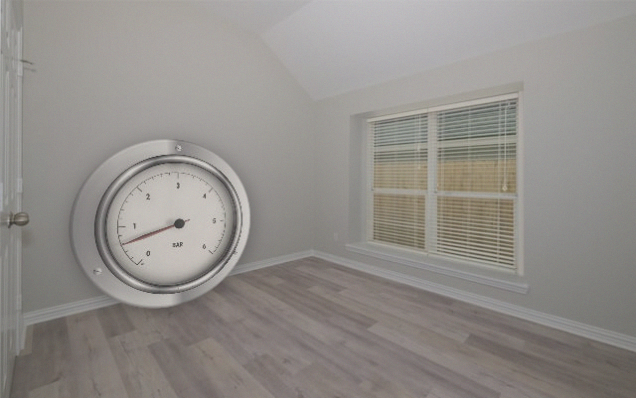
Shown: bar 0.6
